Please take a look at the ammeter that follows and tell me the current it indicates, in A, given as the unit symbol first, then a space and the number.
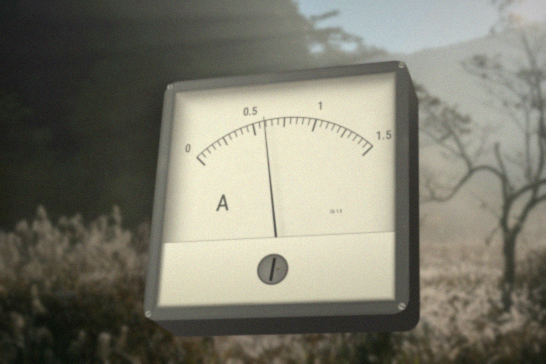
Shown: A 0.6
